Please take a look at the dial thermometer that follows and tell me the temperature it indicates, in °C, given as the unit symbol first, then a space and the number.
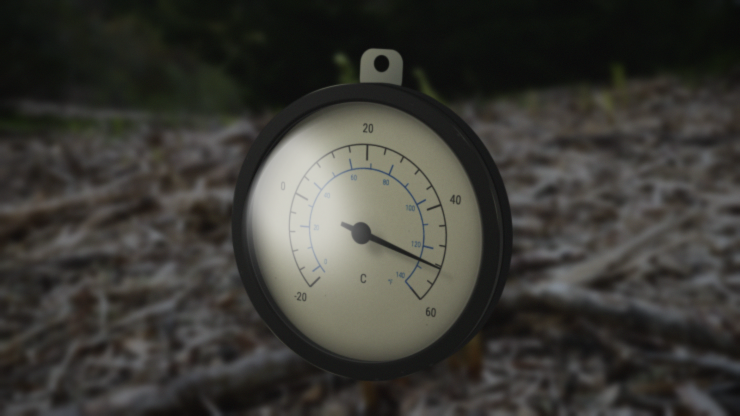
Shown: °C 52
